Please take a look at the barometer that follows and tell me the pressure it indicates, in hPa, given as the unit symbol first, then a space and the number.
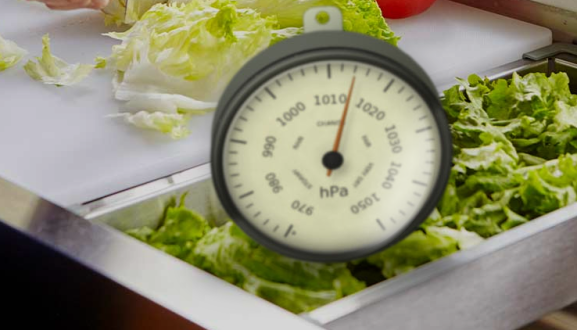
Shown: hPa 1014
